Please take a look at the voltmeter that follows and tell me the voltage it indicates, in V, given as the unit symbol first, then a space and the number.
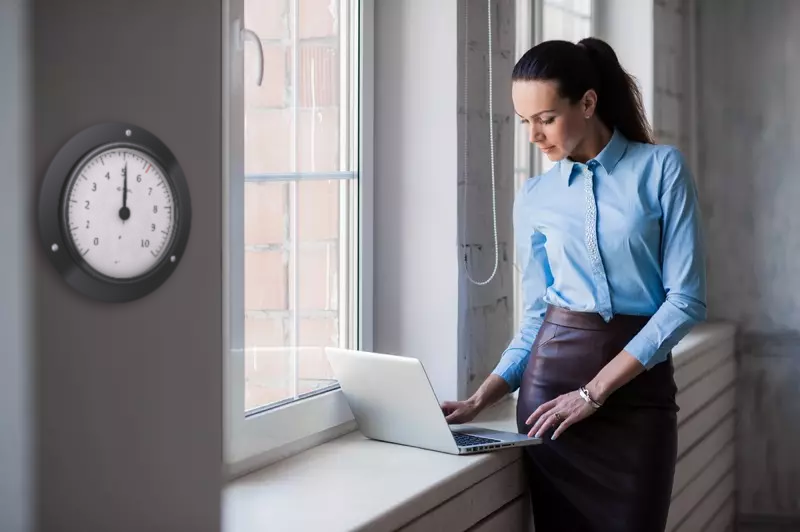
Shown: V 5
